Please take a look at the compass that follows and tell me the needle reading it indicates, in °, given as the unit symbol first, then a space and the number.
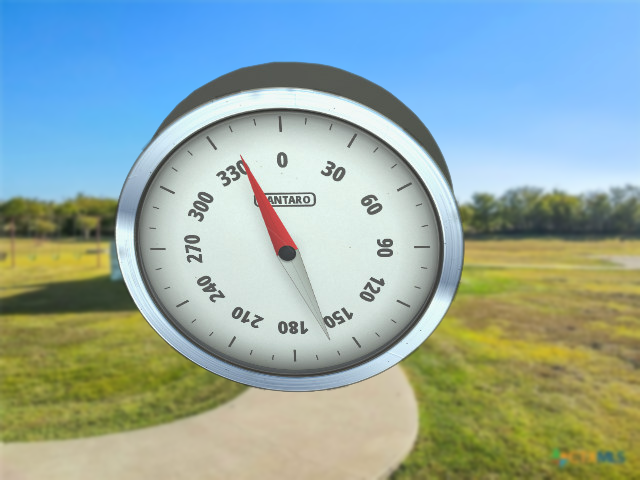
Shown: ° 340
